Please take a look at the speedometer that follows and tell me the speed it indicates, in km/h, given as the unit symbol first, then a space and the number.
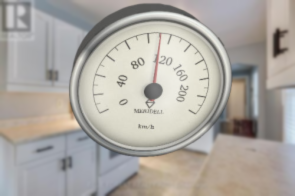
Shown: km/h 110
